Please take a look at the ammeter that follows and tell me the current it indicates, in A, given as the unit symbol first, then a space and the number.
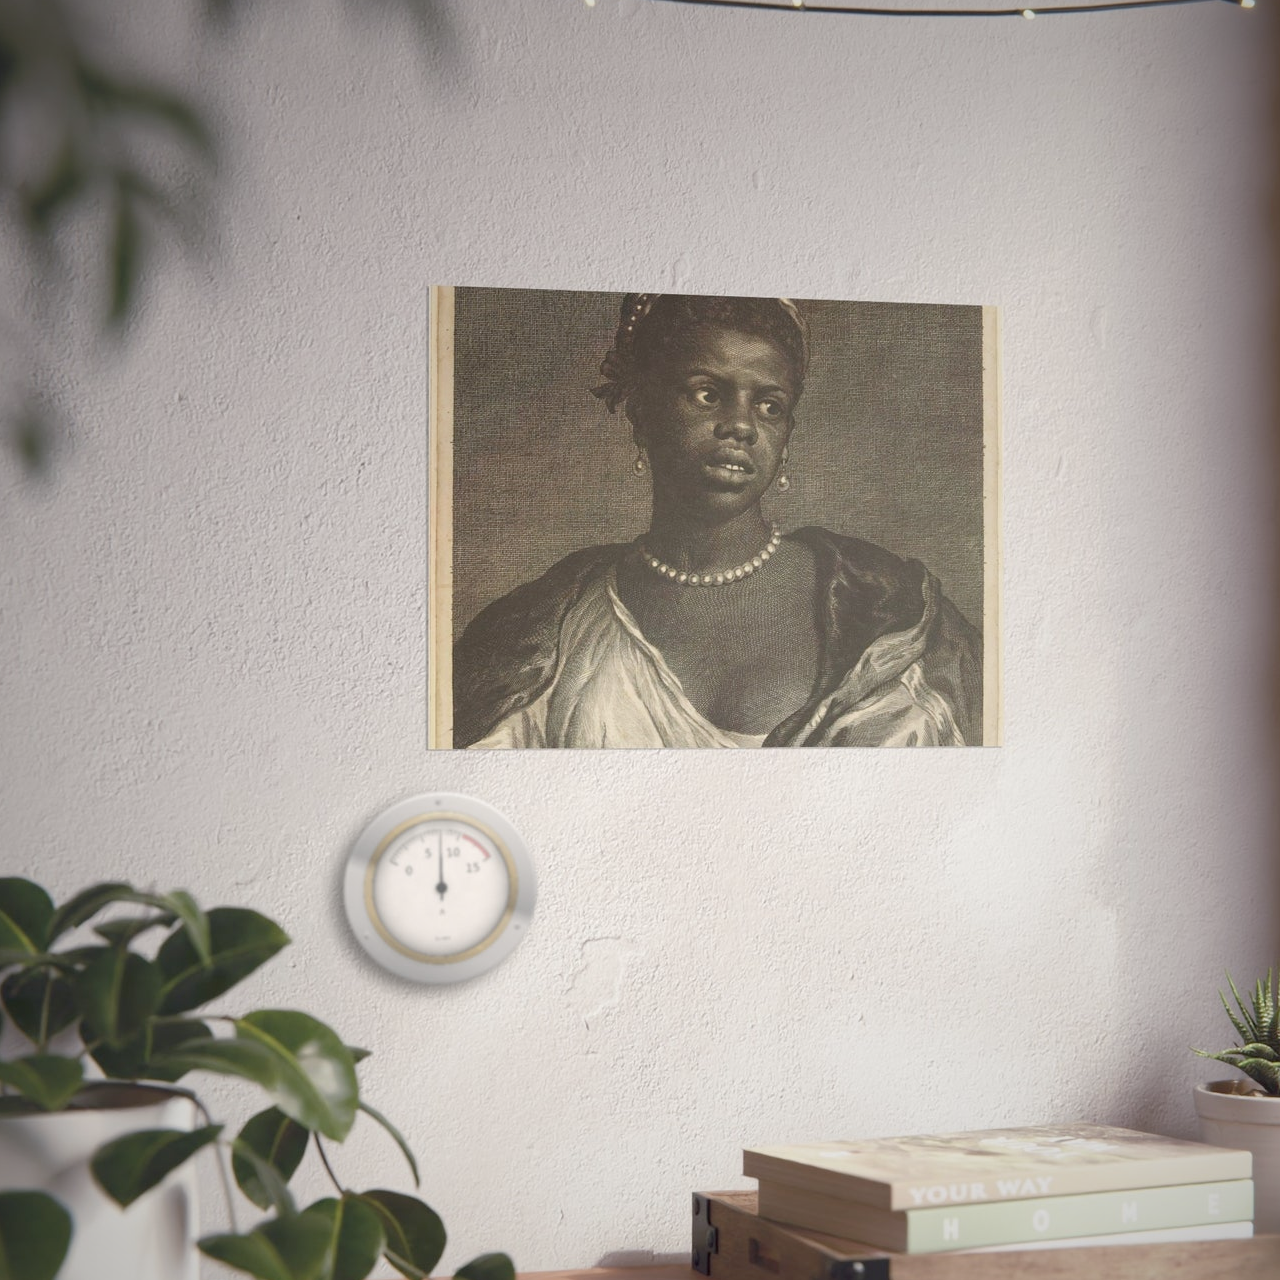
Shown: A 7.5
